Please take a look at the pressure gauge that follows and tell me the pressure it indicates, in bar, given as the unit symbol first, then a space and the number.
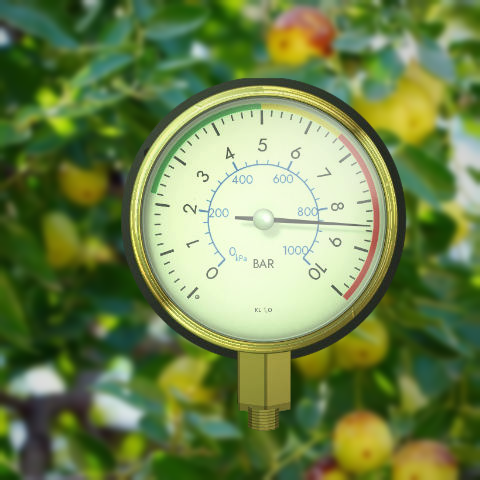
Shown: bar 8.5
